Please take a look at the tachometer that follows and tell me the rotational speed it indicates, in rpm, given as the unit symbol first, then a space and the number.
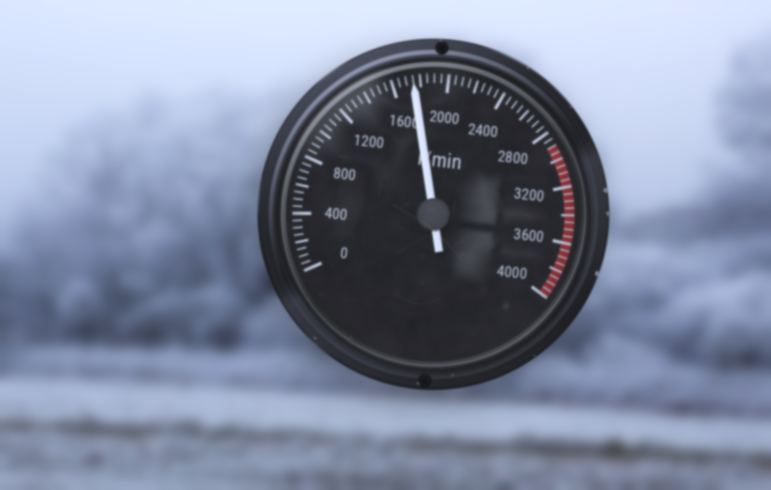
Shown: rpm 1750
